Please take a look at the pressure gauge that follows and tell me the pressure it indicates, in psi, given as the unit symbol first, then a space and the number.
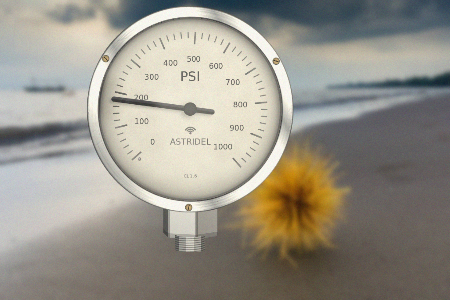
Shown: psi 180
